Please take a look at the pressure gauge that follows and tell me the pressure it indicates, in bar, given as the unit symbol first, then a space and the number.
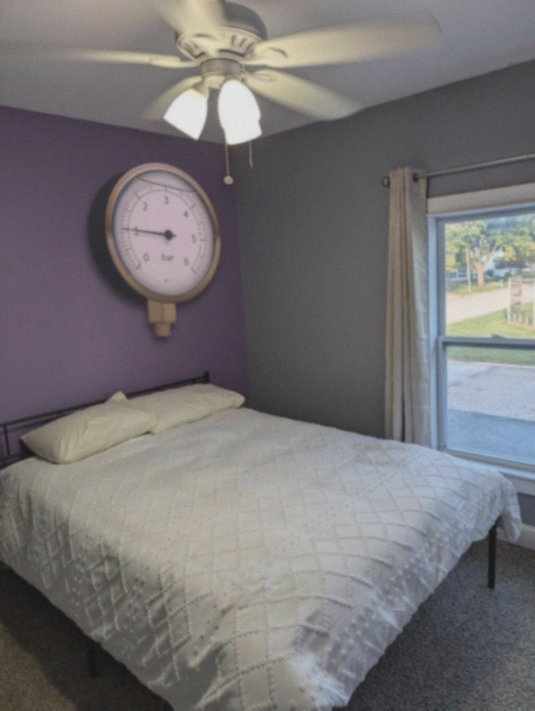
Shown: bar 1
